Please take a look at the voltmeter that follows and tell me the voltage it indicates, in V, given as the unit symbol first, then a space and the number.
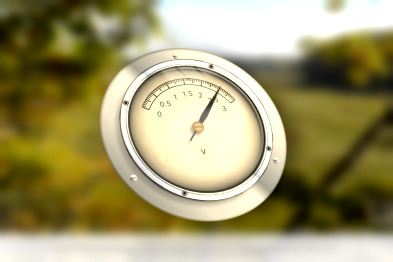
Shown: V 2.5
